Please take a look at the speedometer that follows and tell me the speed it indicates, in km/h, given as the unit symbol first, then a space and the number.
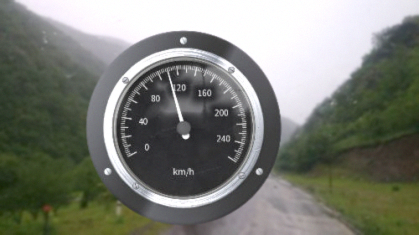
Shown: km/h 110
